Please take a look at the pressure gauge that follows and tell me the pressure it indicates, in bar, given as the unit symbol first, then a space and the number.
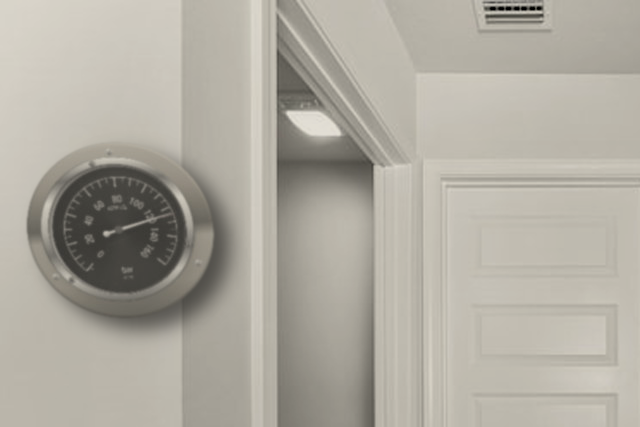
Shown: bar 125
